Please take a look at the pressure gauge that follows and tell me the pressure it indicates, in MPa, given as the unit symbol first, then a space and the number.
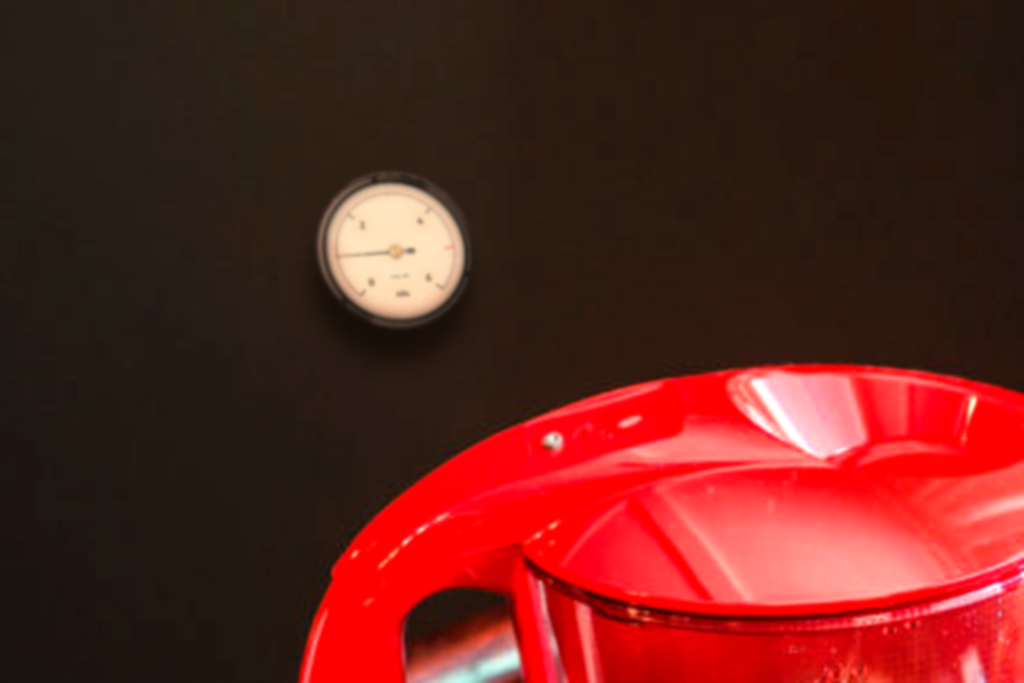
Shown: MPa 1
